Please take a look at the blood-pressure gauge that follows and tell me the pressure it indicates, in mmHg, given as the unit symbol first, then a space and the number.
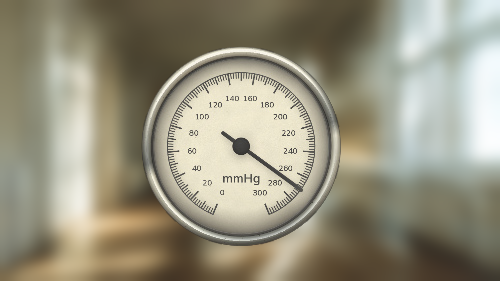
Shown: mmHg 270
